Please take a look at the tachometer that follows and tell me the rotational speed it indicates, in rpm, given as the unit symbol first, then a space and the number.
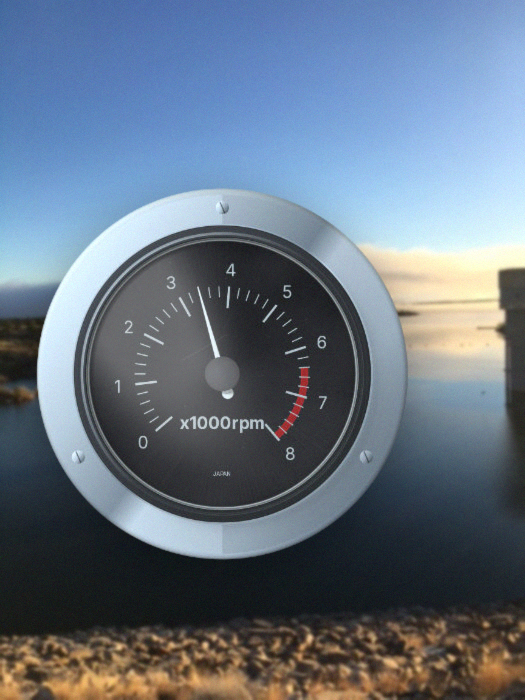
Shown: rpm 3400
